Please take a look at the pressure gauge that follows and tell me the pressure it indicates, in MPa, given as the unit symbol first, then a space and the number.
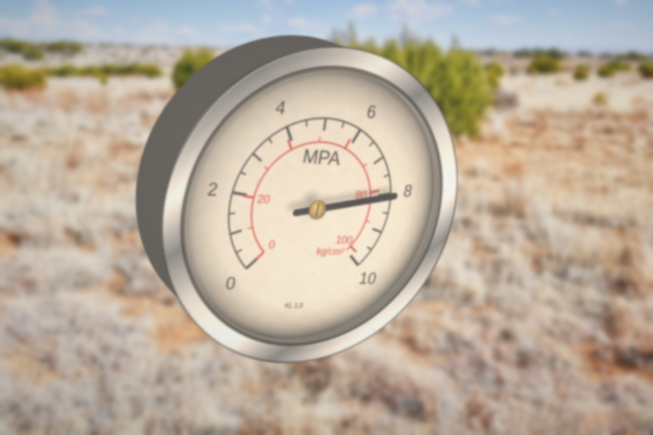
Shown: MPa 8
